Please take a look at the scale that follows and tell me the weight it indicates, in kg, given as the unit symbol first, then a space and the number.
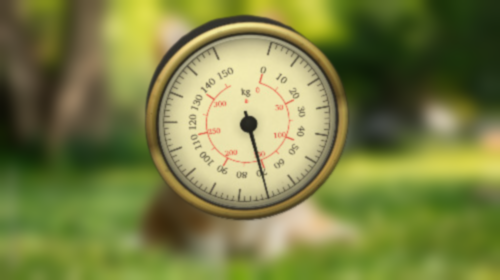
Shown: kg 70
